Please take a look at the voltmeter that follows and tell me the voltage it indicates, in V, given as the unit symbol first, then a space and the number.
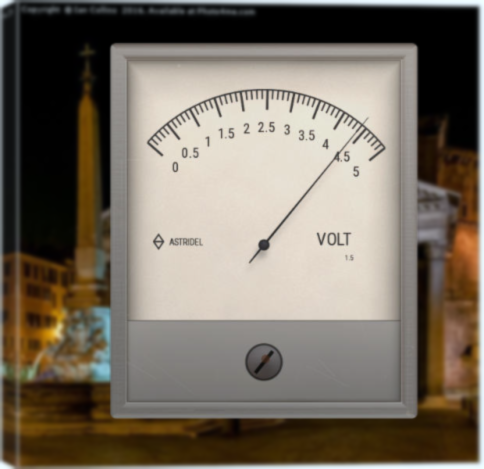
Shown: V 4.4
